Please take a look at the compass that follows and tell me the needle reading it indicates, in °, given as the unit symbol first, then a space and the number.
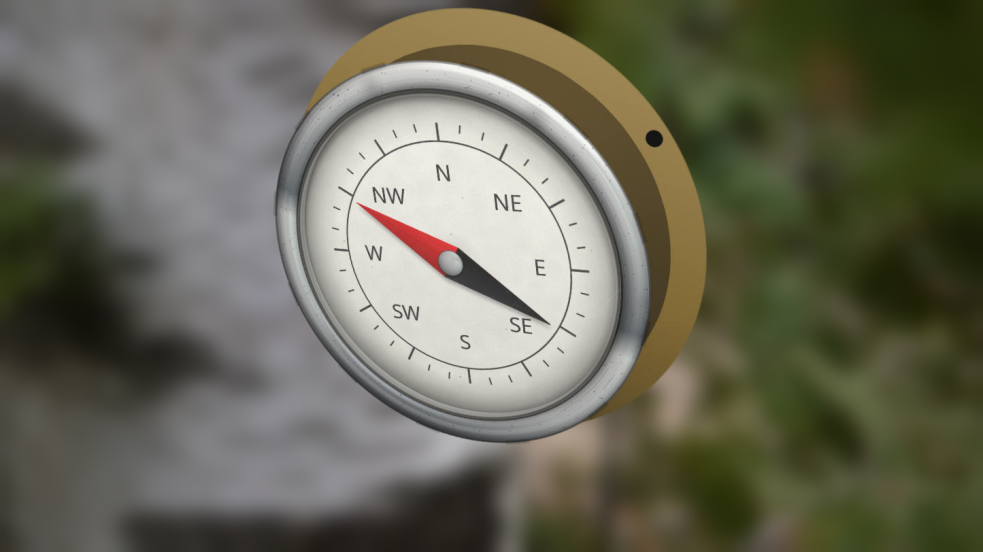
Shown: ° 300
